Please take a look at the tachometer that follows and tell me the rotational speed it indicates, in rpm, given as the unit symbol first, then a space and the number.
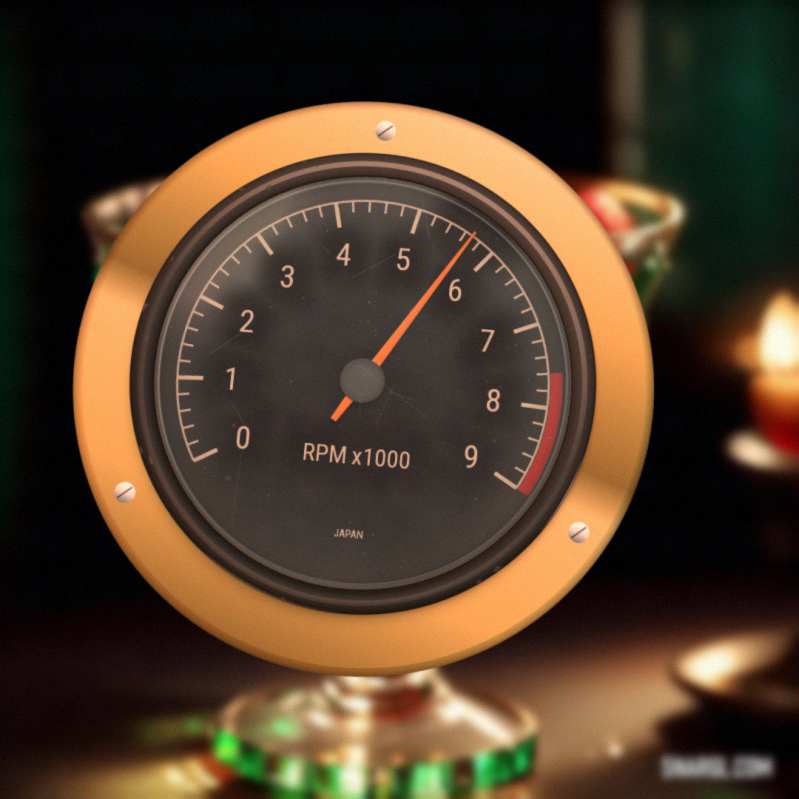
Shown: rpm 5700
